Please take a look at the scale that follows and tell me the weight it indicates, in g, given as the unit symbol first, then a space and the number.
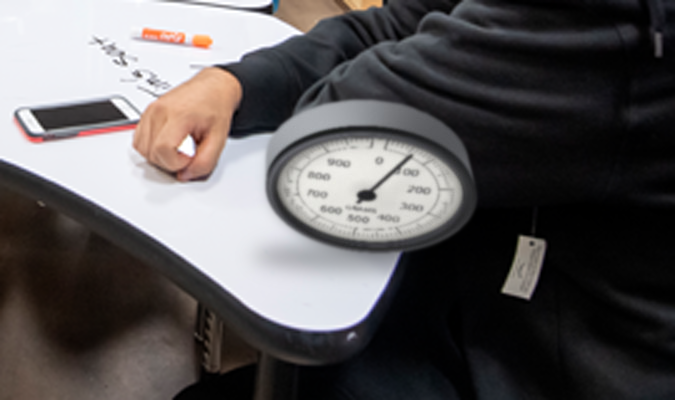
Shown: g 50
